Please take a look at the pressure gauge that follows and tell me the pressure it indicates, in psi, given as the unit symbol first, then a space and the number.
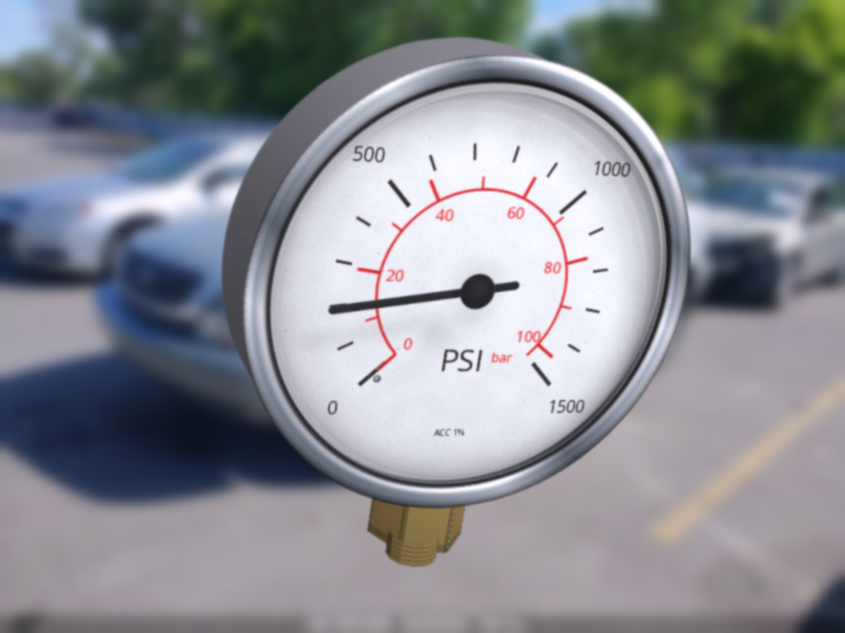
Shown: psi 200
